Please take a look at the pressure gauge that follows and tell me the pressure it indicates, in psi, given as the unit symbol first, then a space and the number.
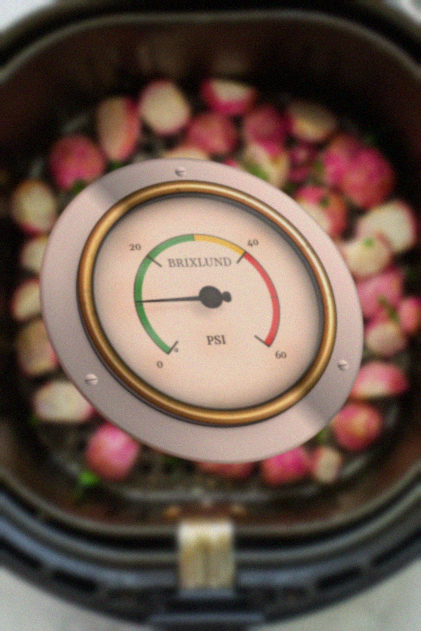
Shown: psi 10
